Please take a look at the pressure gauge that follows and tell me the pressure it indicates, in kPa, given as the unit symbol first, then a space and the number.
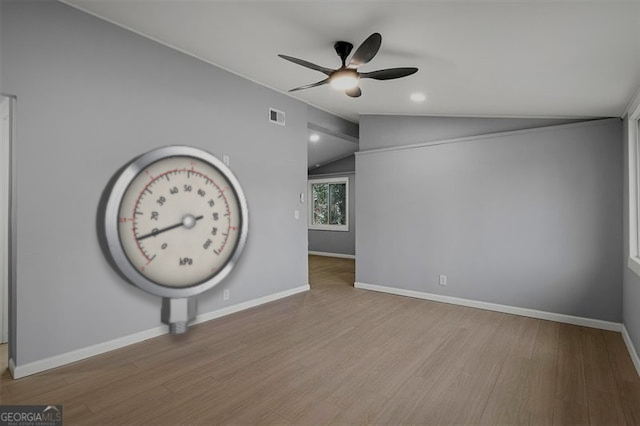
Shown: kPa 10
